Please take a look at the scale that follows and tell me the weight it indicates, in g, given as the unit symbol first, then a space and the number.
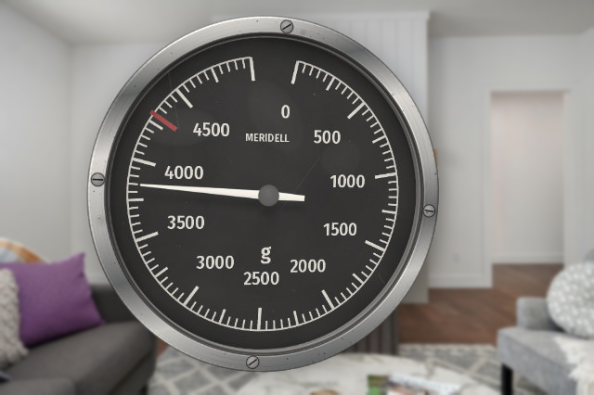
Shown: g 3850
